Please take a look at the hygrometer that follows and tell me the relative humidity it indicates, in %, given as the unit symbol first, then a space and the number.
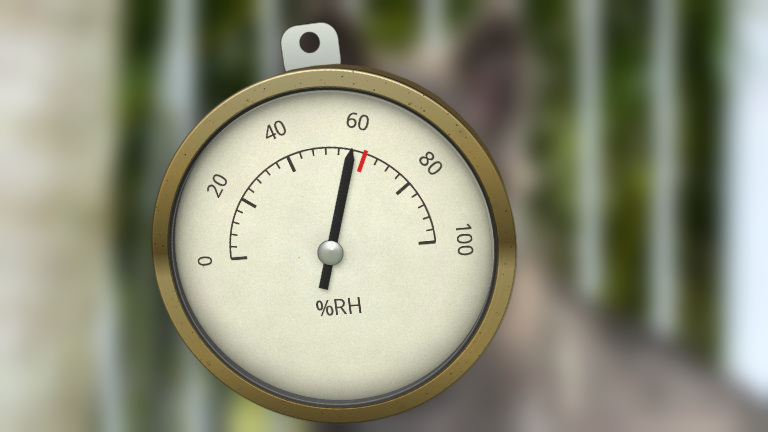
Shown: % 60
